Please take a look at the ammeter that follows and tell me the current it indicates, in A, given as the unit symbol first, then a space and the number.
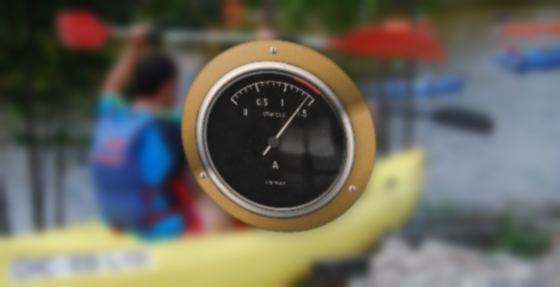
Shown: A 1.4
